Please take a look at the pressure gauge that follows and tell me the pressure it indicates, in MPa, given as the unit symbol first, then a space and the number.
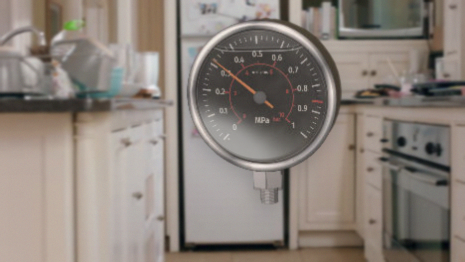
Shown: MPa 0.32
